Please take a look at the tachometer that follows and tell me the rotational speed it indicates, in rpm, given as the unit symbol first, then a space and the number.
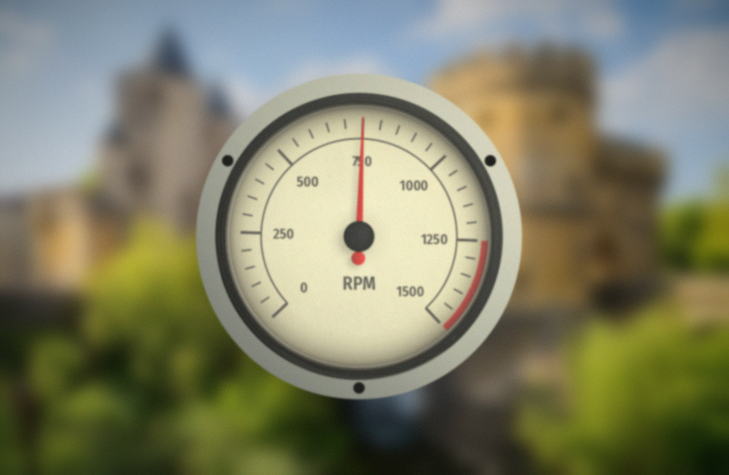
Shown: rpm 750
